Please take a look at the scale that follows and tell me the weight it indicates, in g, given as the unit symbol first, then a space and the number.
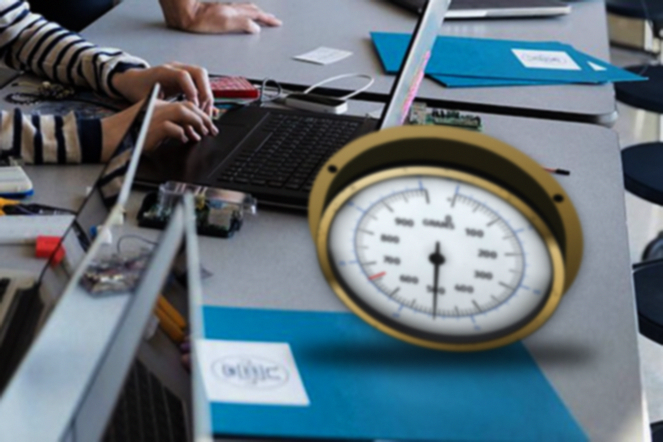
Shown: g 500
